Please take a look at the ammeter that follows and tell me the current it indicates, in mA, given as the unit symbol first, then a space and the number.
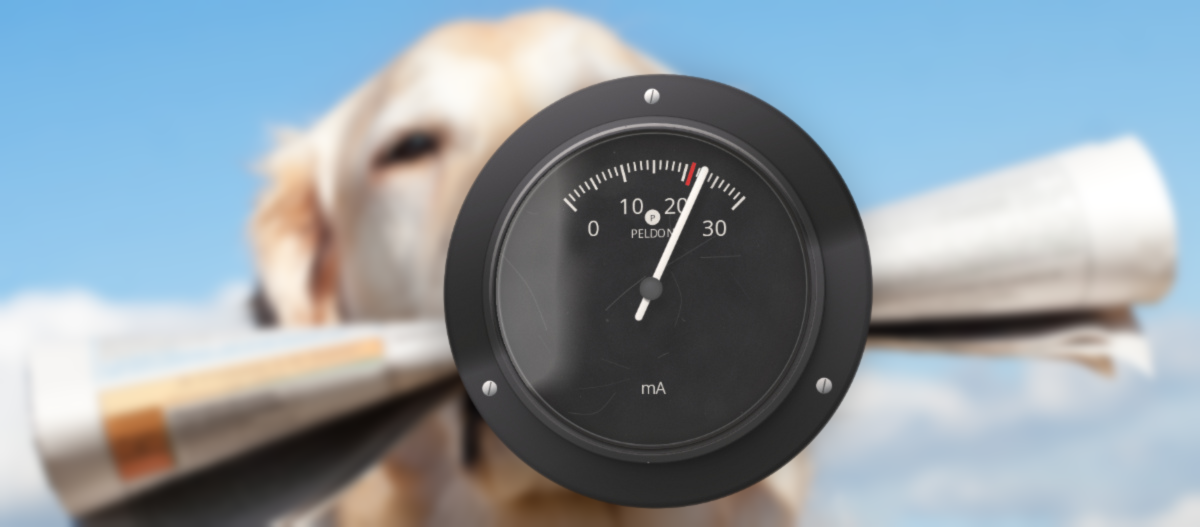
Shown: mA 23
